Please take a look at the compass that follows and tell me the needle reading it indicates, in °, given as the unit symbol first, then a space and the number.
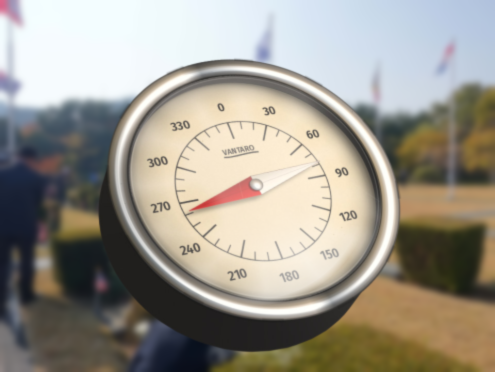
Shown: ° 260
